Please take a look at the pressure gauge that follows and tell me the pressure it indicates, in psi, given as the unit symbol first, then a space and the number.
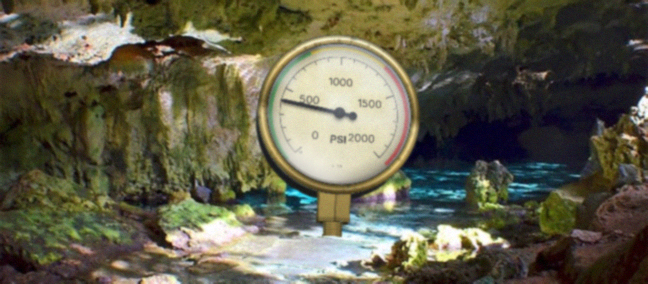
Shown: psi 400
